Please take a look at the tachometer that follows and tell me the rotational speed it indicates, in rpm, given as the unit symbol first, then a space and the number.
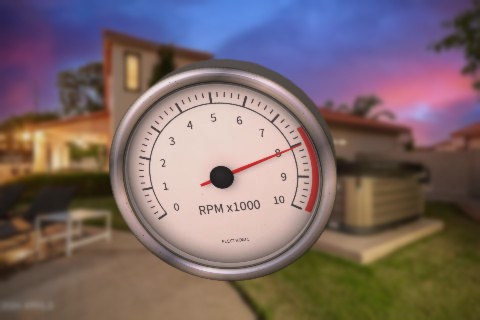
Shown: rpm 8000
